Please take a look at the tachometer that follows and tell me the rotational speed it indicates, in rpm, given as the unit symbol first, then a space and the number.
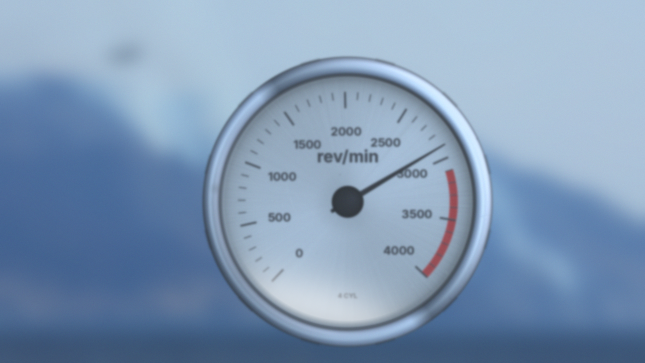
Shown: rpm 2900
